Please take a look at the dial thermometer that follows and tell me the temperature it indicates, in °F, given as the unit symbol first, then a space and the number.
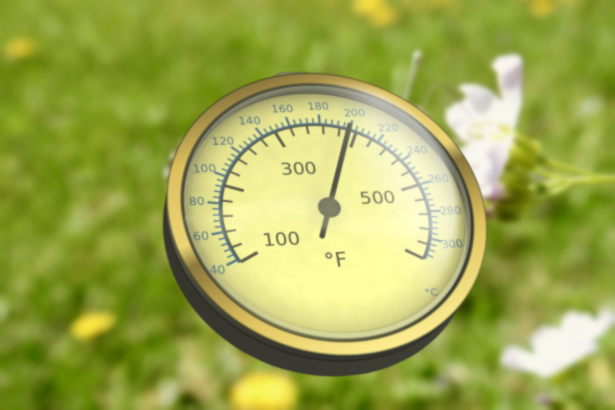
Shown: °F 390
